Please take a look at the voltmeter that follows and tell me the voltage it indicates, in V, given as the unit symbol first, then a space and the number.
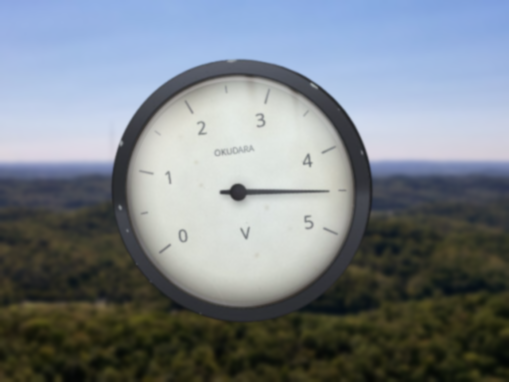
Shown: V 4.5
